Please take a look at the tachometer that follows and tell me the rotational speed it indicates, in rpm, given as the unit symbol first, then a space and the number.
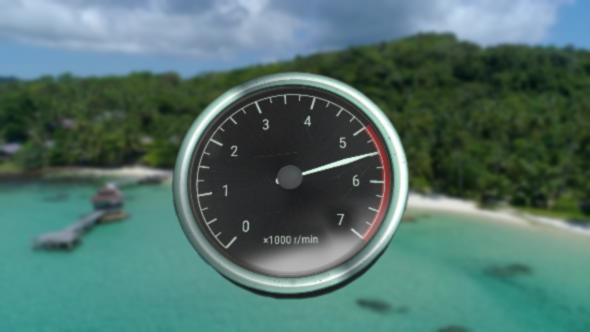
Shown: rpm 5500
